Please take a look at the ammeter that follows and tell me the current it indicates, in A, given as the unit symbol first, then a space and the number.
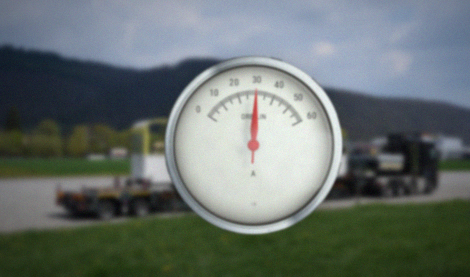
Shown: A 30
